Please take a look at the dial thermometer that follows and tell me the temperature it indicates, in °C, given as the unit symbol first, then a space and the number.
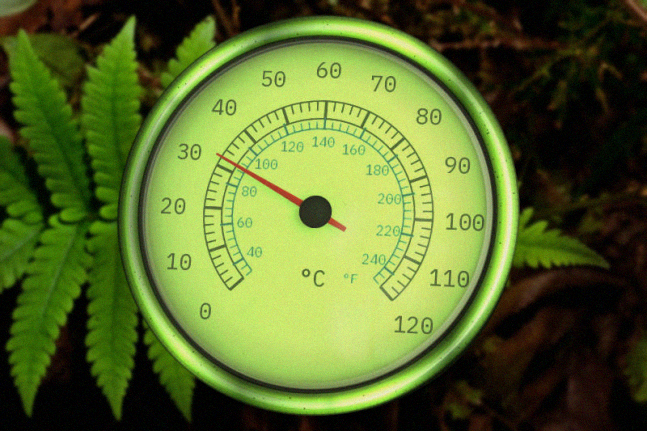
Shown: °C 32
